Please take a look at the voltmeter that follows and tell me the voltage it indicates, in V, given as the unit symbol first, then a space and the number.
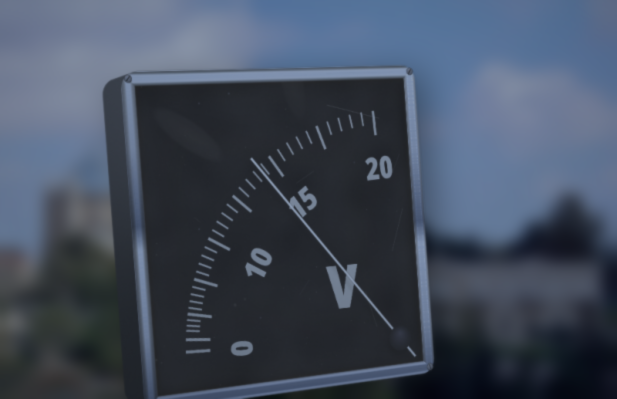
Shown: V 14.25
